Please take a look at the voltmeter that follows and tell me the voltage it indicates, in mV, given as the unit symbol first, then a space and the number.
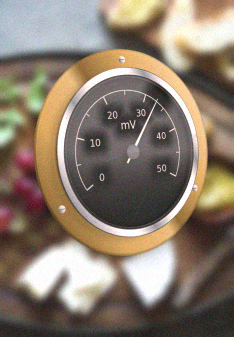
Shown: mV 32.5
